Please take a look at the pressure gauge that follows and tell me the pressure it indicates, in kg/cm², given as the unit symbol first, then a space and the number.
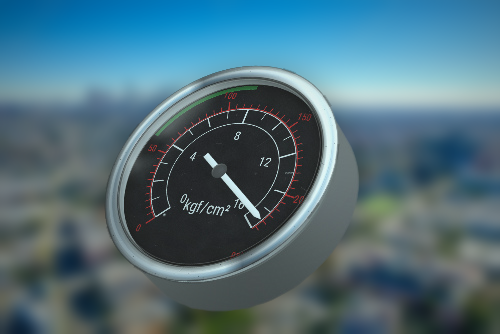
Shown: kg/cm² 15.5
